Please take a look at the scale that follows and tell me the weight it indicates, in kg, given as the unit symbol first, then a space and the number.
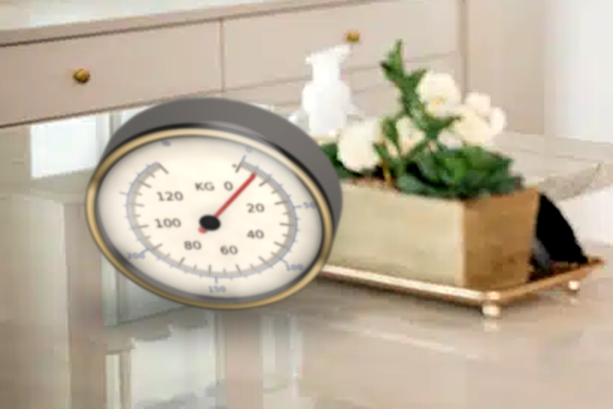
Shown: kg 5
